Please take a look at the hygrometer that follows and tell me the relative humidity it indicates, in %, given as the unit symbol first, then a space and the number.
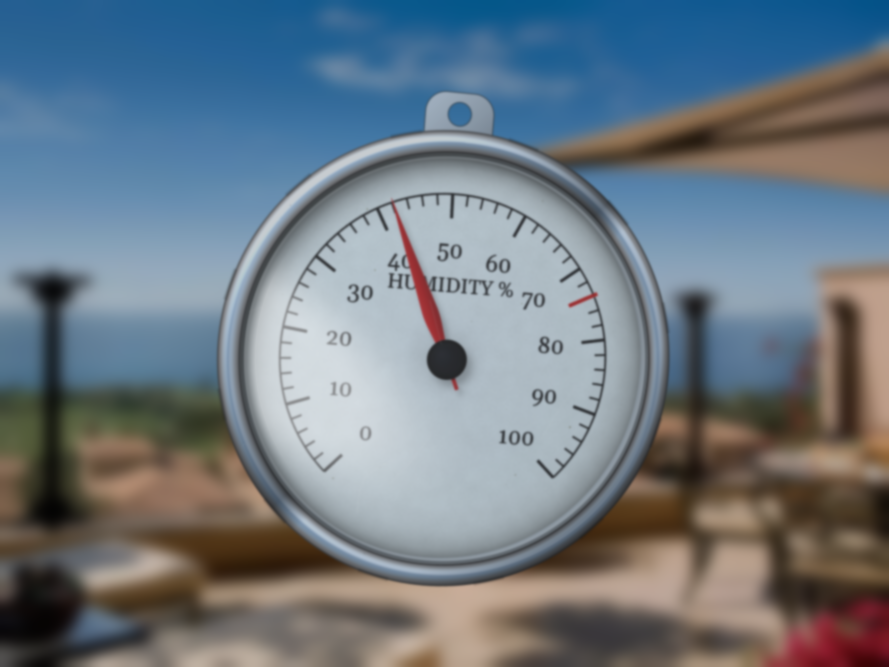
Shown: % 42
